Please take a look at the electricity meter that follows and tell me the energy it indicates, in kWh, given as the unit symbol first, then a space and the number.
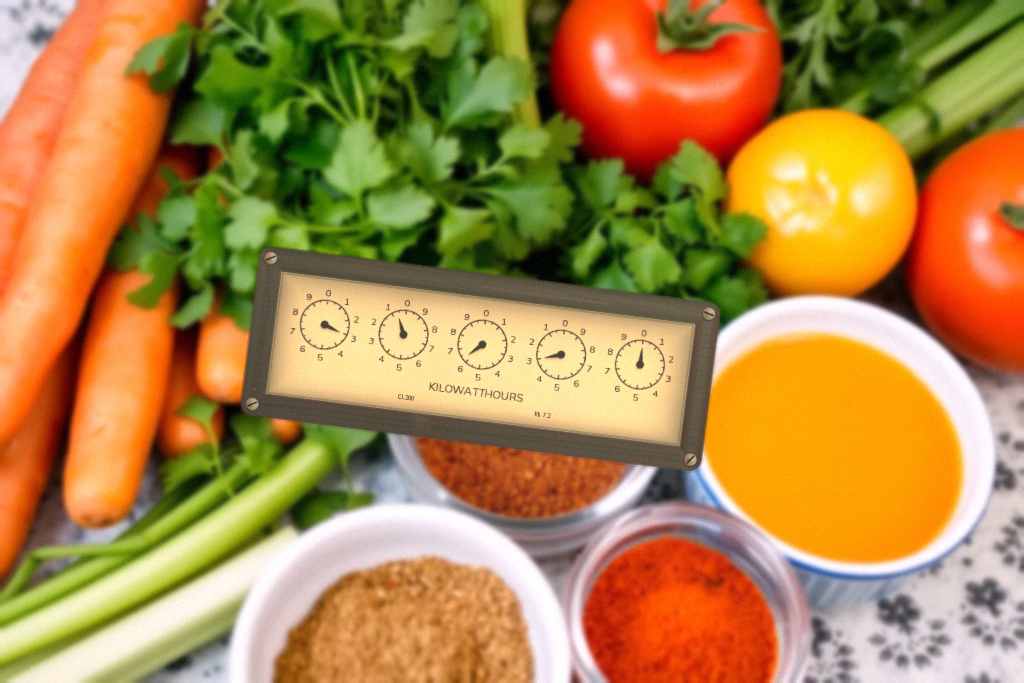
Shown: kWh 30630
